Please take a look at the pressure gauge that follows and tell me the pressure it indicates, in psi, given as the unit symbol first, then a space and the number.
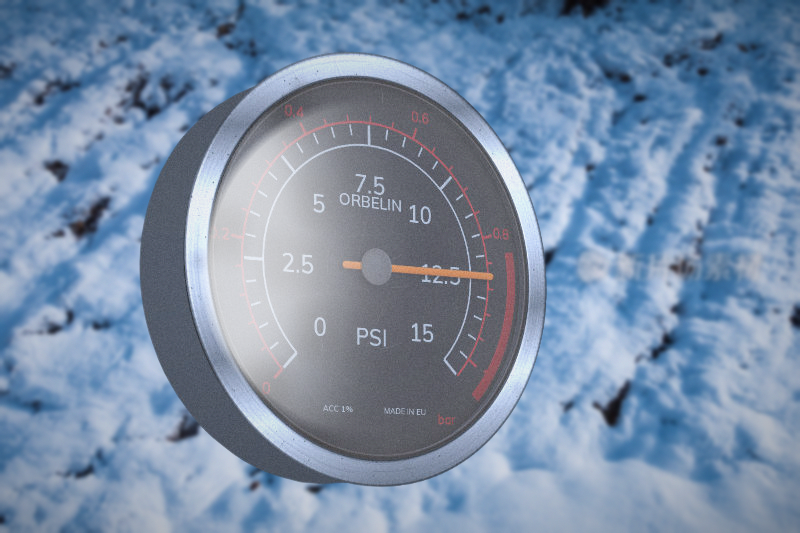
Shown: psi 12.5
